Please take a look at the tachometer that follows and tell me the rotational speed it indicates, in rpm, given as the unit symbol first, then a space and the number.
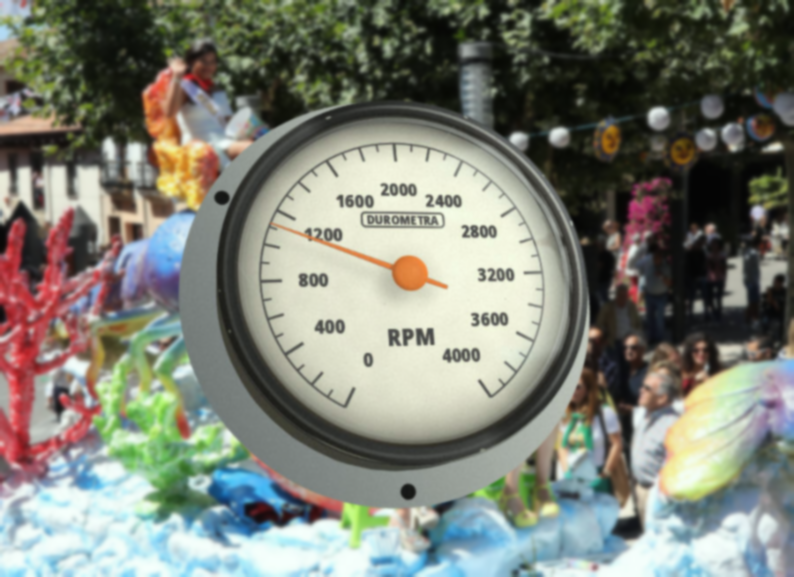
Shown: rpm 1100
